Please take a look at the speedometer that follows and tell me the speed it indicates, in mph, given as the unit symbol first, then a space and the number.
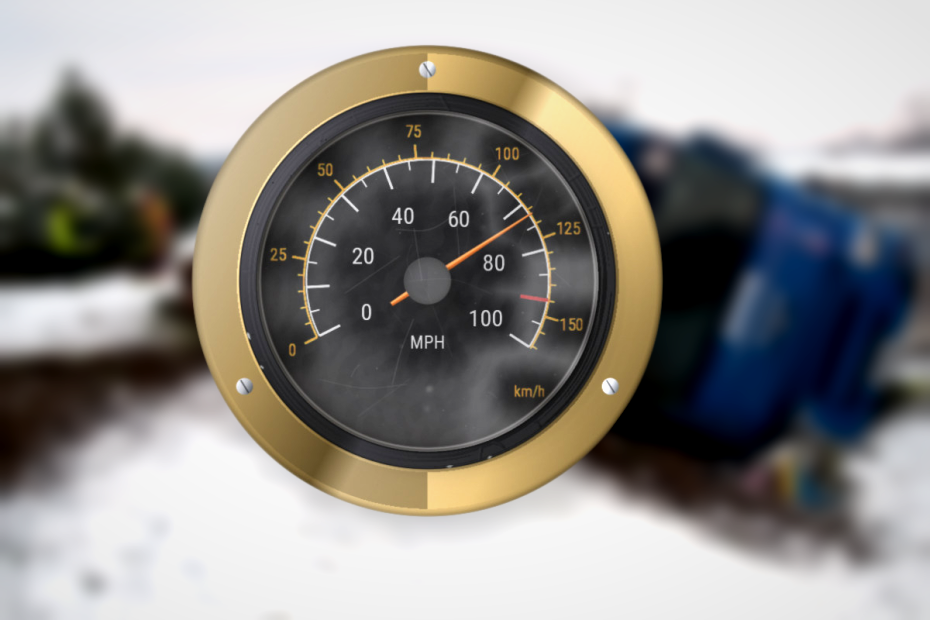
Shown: mph 72.5
